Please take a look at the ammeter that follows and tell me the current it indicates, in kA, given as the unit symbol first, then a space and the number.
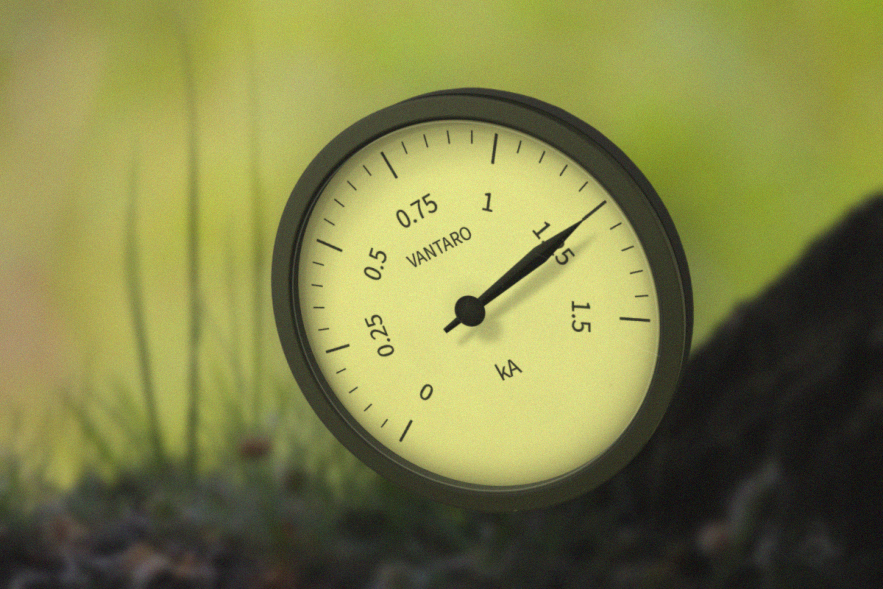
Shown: kA 1.25
